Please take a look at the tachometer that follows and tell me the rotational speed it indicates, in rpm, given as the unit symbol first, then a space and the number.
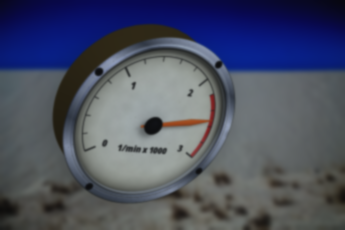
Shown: rpm 2500
